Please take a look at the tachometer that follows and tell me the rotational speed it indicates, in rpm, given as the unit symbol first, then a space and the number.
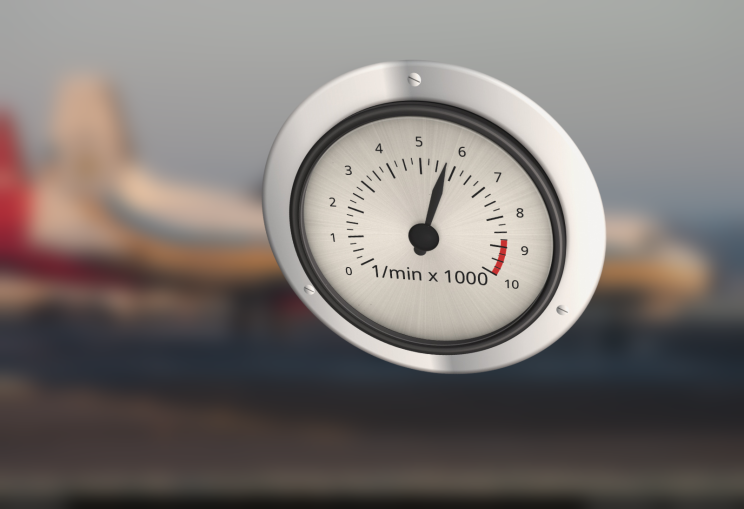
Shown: rpm 5750
